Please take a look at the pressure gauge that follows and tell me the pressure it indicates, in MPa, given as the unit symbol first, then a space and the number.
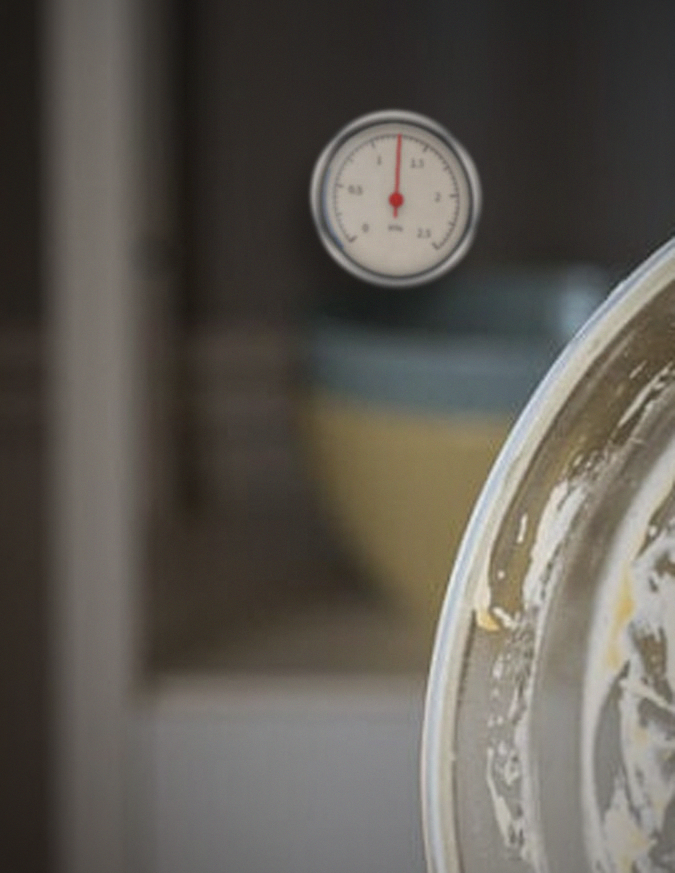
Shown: MPa 1.25
